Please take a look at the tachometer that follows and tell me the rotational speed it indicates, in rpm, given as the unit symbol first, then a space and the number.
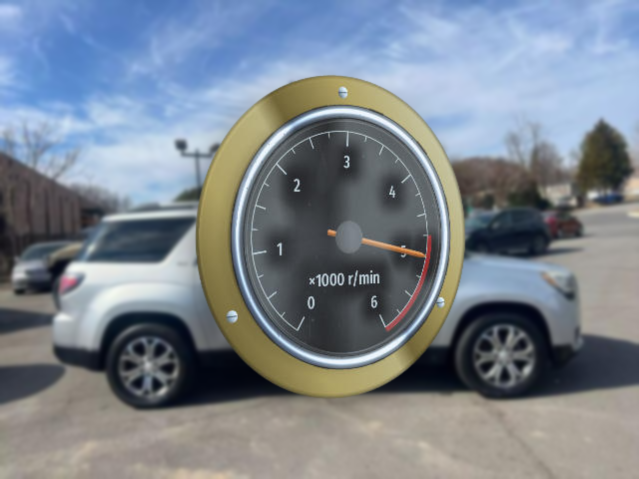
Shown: rpm 5000
